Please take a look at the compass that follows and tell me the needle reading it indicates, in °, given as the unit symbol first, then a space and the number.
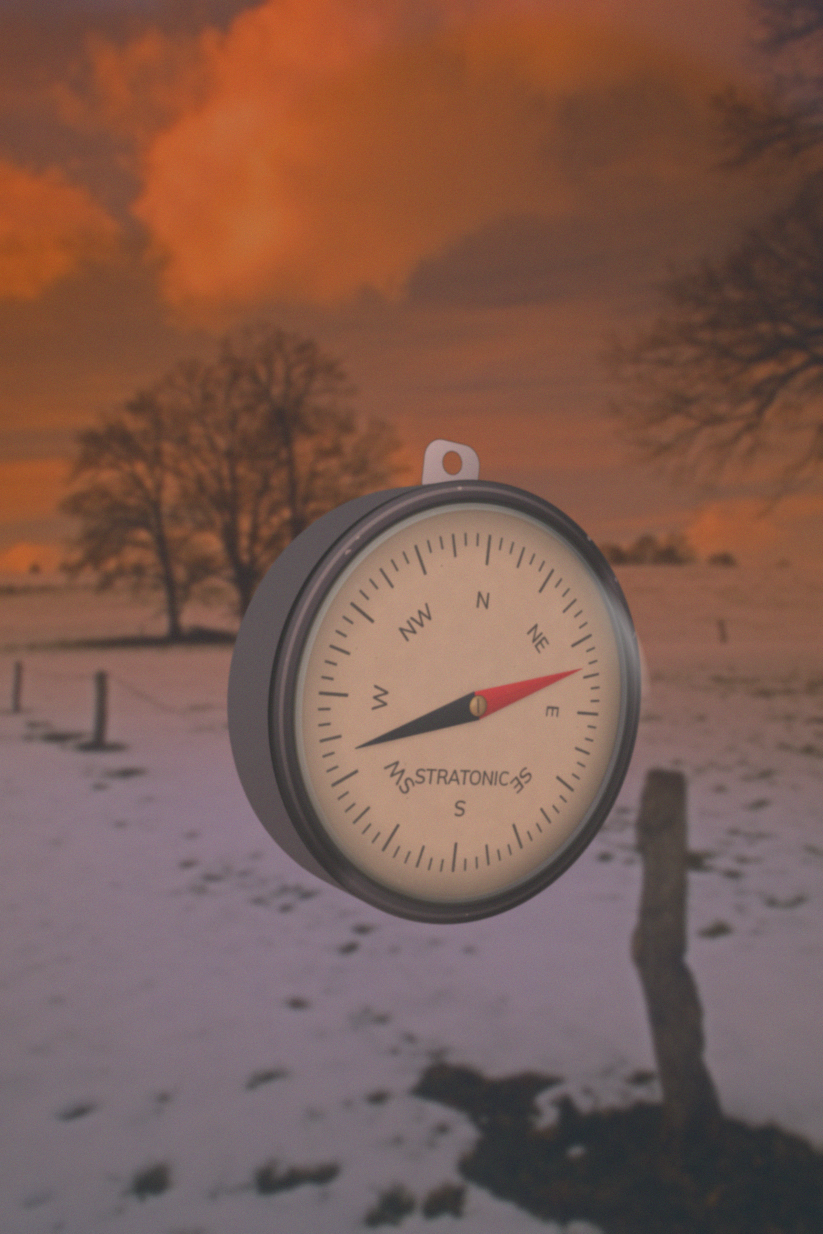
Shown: ° 70
